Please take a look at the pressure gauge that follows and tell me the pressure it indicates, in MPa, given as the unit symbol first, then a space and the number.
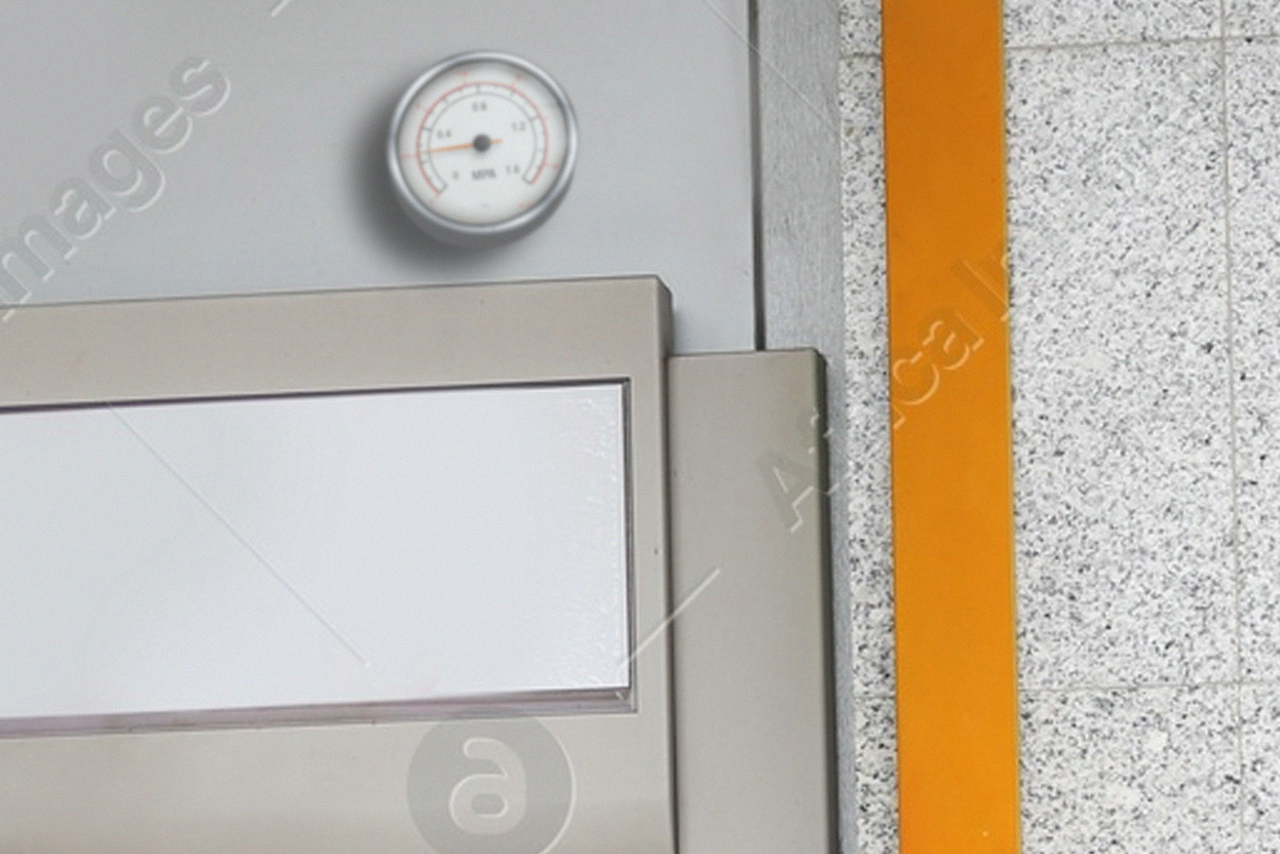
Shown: MPa 0.25
